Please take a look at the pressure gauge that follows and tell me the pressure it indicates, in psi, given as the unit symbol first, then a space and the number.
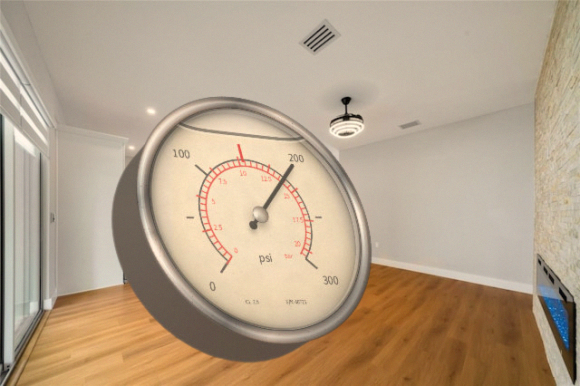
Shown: psi 200
